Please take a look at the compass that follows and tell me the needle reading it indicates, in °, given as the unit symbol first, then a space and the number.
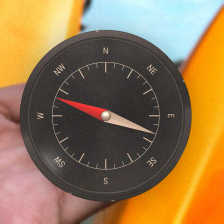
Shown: ° 290
